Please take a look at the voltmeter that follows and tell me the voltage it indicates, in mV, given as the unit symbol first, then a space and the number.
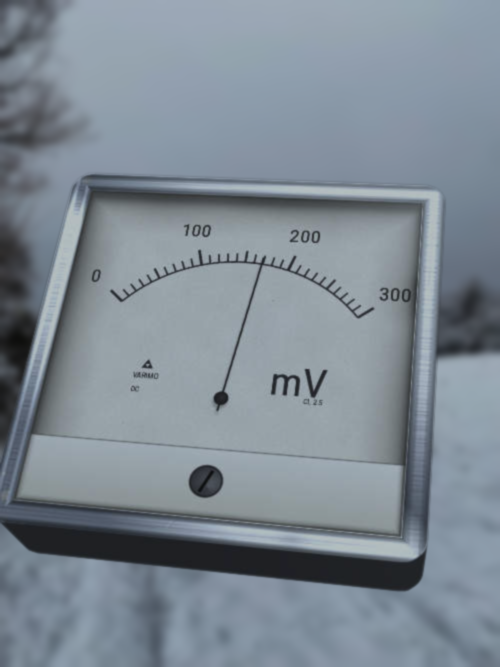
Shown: mV 170
